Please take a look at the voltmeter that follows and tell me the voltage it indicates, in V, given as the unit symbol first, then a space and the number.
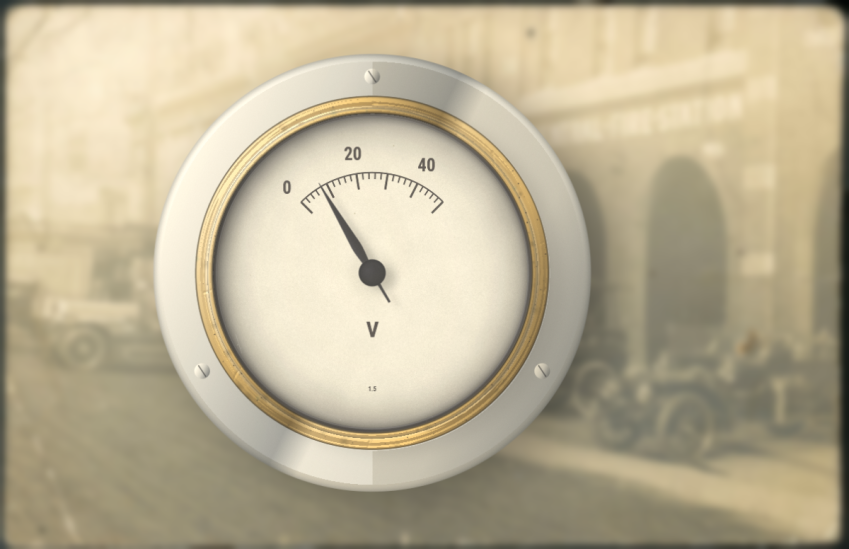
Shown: V 8
